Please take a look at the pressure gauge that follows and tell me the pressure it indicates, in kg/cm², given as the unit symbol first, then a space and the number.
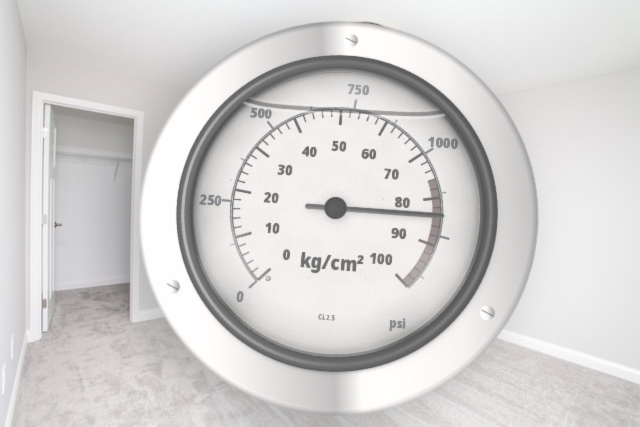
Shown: kg/cm² 84
